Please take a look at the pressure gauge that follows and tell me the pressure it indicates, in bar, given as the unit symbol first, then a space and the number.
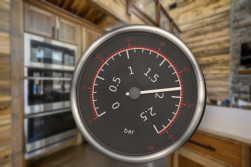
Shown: bar 1.9
